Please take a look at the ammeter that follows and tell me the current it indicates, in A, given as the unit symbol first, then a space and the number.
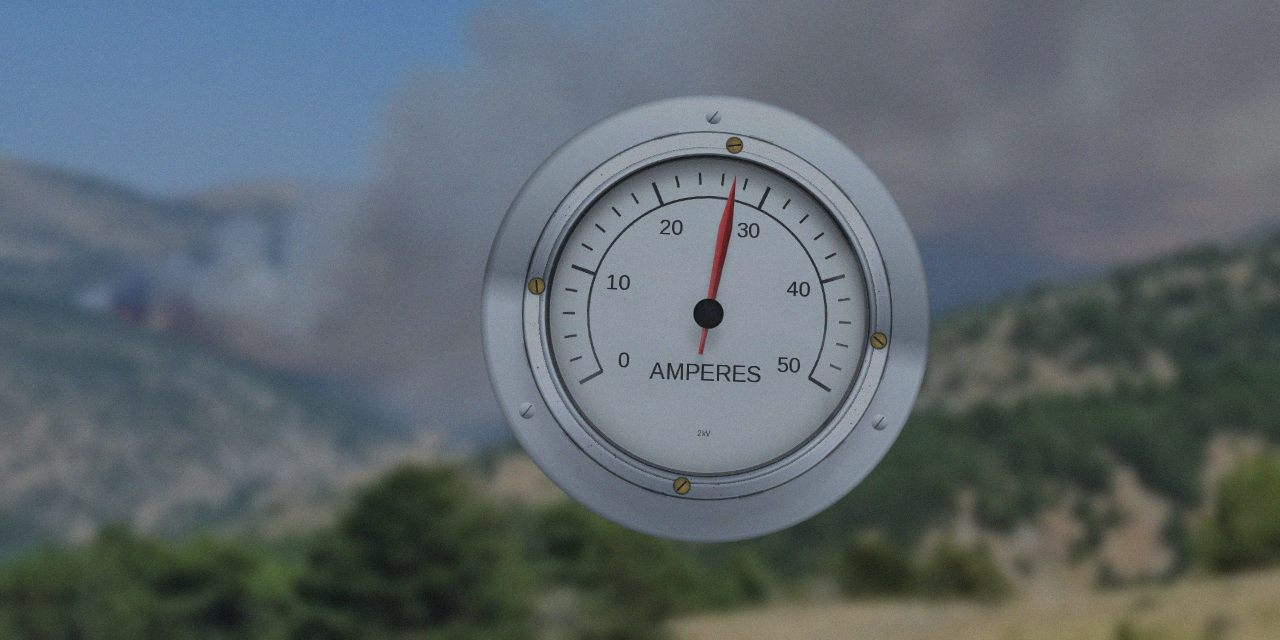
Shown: A 27
